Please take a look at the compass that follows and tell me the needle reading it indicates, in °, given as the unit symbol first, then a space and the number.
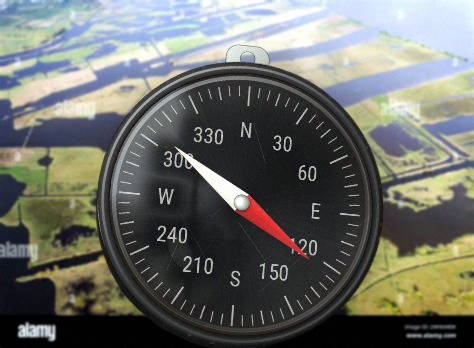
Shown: ° 125
